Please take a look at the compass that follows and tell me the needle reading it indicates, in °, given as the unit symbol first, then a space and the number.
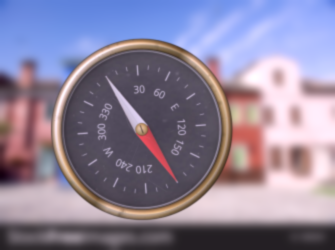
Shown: ° 180
